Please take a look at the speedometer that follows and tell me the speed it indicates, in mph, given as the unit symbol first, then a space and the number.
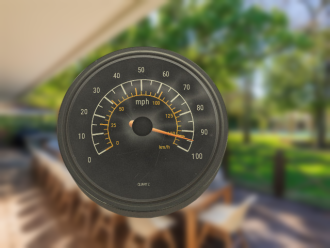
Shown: mph 95
